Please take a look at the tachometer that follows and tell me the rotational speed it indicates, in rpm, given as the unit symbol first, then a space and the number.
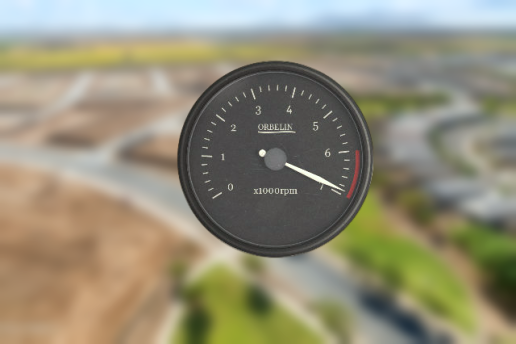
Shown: rpm 6900
